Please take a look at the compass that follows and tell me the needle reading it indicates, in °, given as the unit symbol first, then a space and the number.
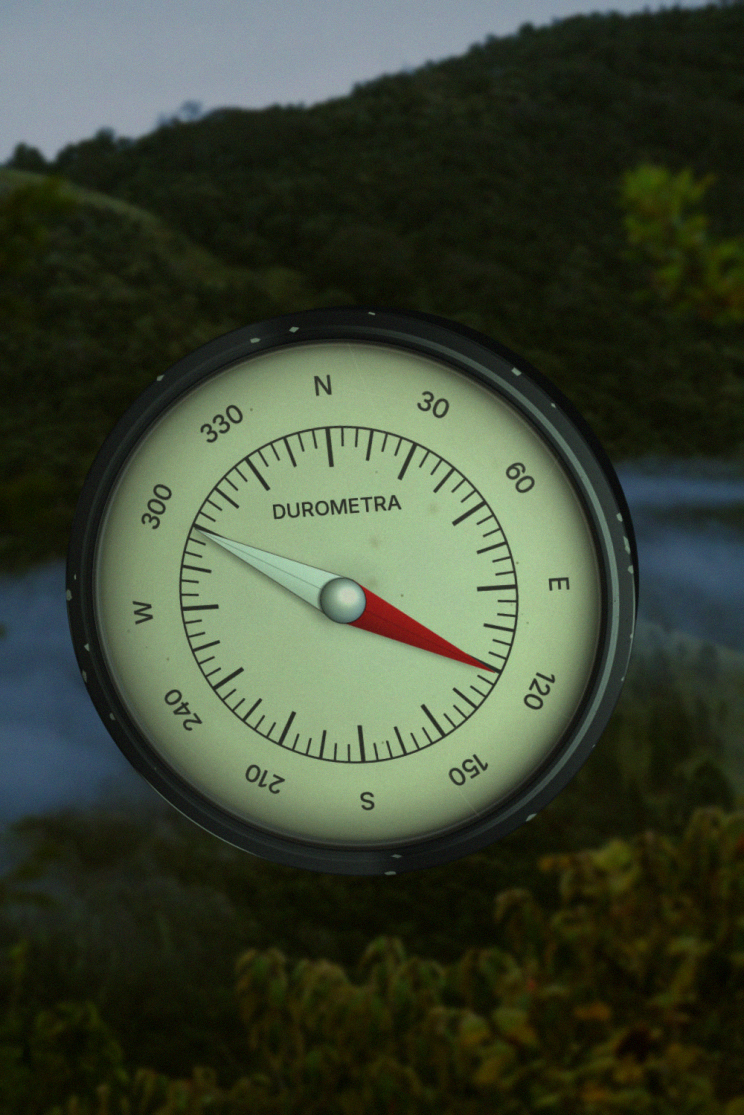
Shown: ° 120
